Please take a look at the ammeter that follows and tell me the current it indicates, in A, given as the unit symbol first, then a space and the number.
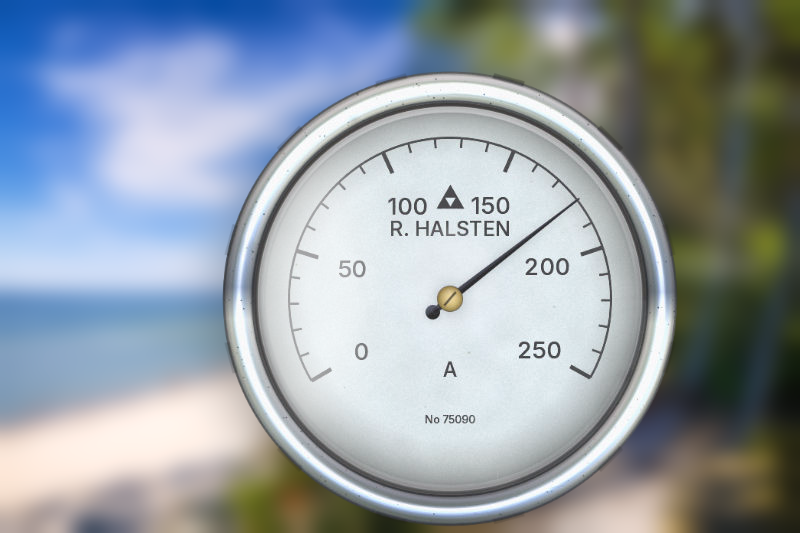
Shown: A 180
